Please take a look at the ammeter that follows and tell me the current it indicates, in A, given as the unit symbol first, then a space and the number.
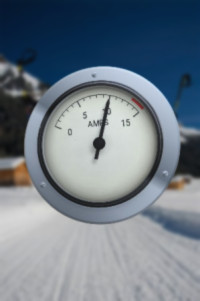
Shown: A 10
